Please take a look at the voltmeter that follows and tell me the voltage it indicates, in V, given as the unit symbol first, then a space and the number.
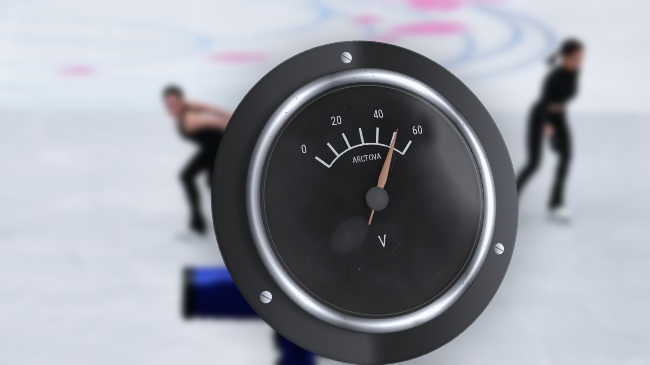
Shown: V 50
